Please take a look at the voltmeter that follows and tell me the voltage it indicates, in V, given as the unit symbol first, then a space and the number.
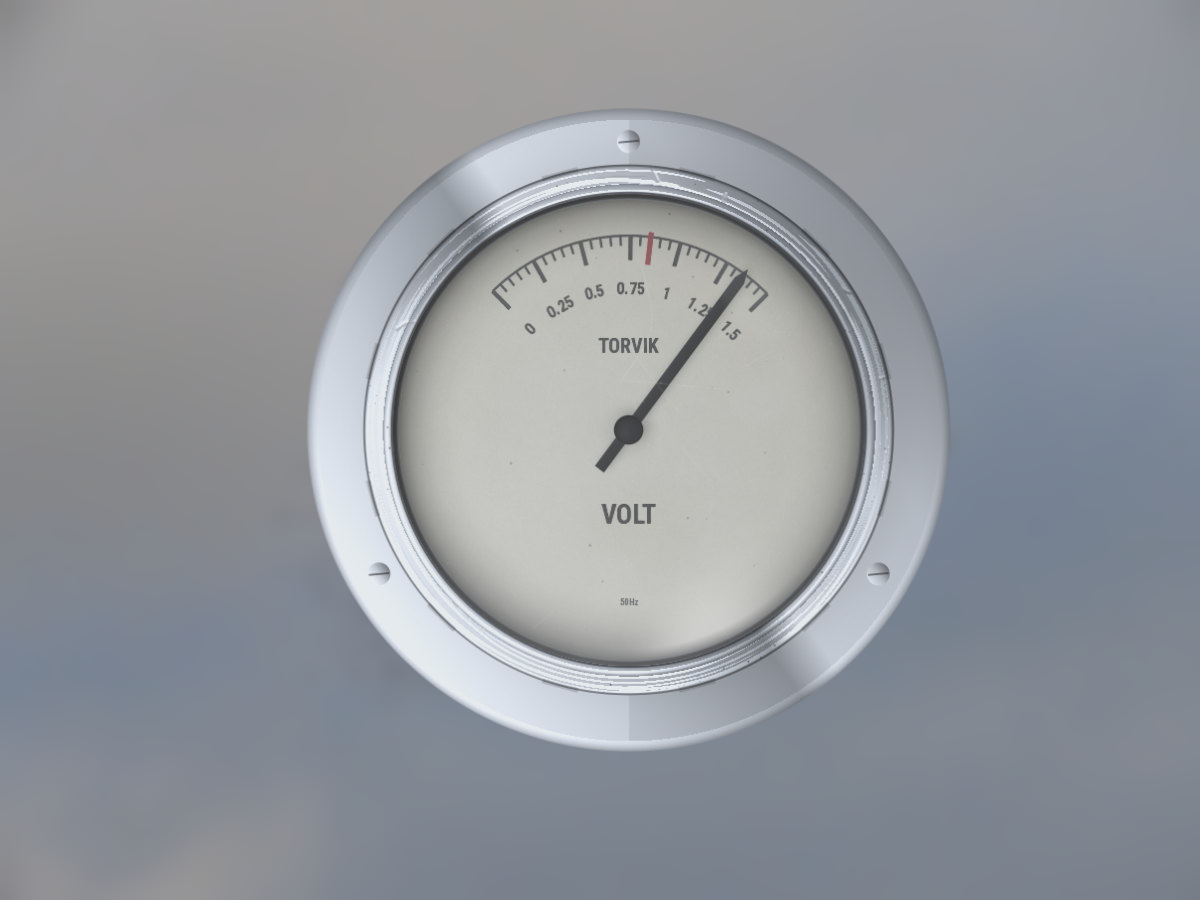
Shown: V 1.35
